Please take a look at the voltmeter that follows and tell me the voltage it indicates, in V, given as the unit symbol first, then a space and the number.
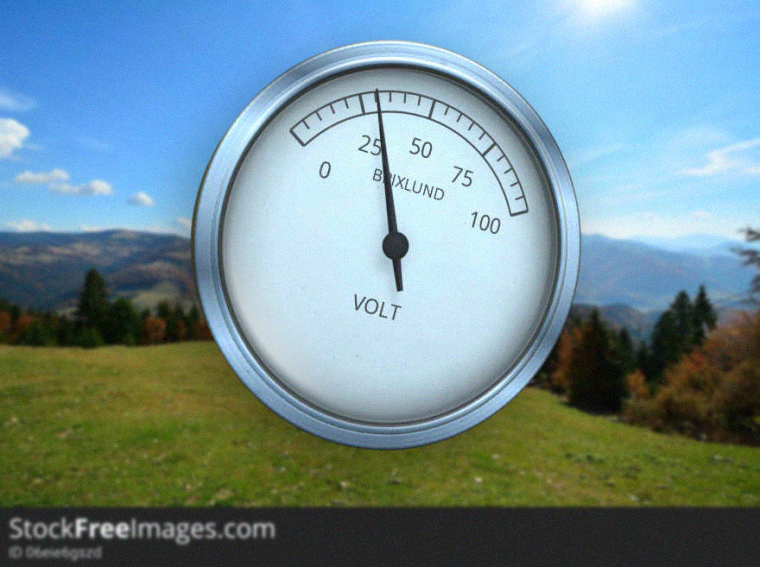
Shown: V 30
